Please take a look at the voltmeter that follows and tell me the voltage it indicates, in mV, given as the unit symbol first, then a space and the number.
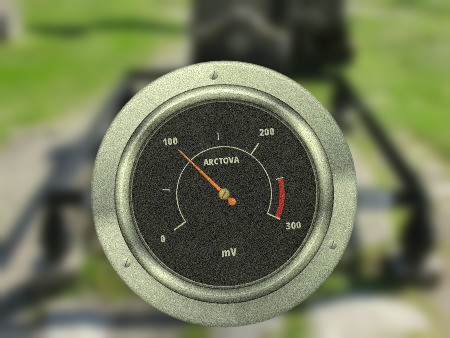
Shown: mV 100
